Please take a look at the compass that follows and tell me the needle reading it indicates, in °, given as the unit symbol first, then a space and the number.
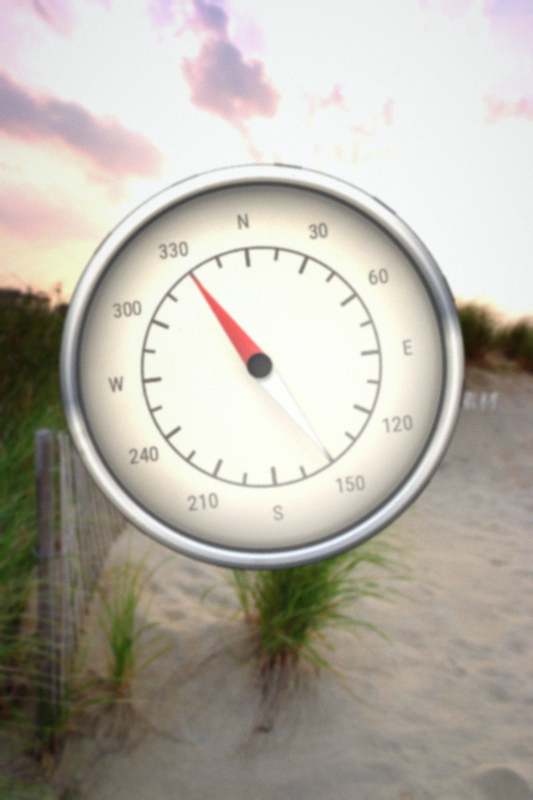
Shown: ° 330
